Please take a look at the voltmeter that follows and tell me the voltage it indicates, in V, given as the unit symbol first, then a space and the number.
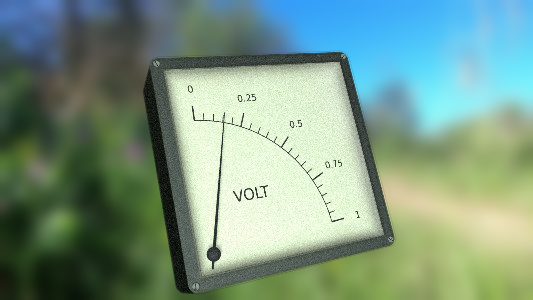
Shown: V 0.15
